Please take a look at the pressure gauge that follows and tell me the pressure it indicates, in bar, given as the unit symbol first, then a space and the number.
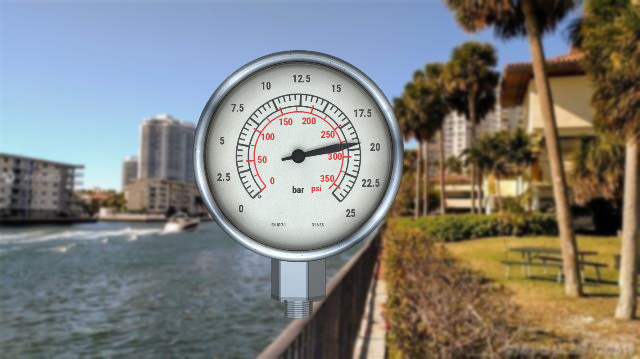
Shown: bar 19.5
